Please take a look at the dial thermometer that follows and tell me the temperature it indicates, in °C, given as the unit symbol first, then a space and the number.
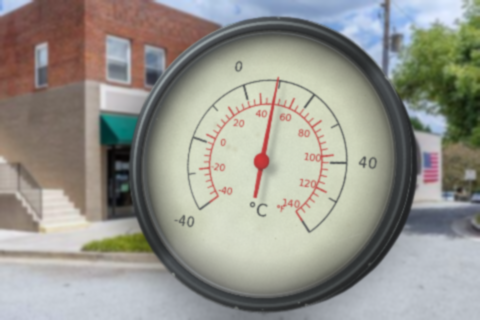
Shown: °C 10
